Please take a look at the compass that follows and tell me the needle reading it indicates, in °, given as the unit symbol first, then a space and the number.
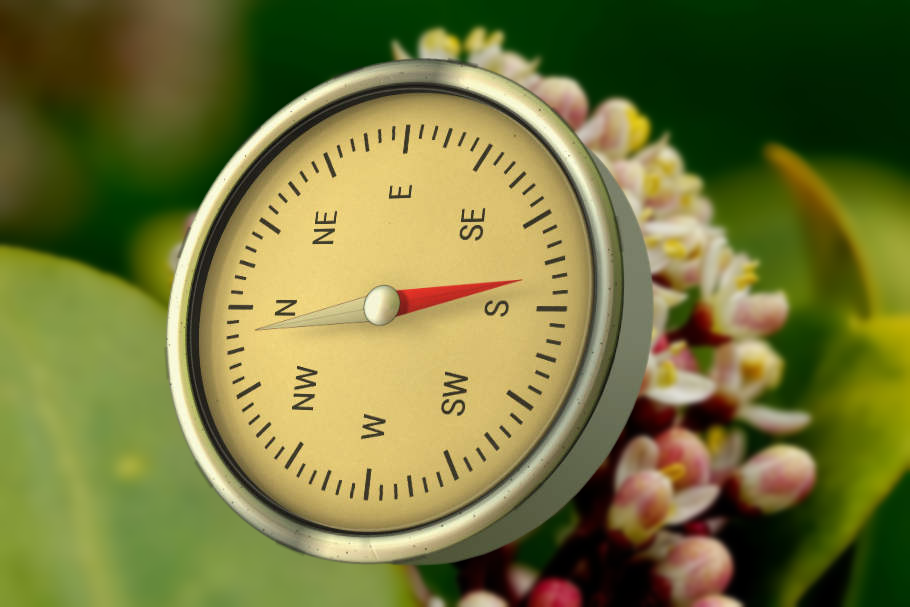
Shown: ° 170
